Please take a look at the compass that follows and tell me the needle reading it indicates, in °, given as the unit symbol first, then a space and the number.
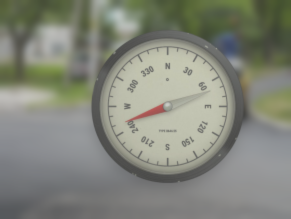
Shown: ° 250
